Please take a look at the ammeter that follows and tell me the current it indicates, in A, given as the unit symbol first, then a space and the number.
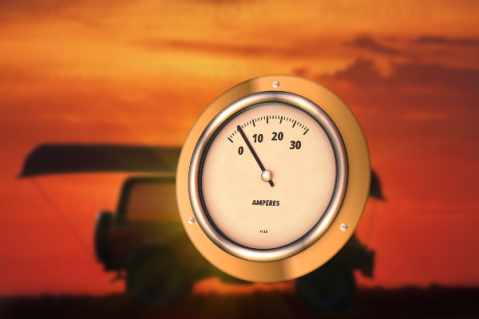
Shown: A 5
